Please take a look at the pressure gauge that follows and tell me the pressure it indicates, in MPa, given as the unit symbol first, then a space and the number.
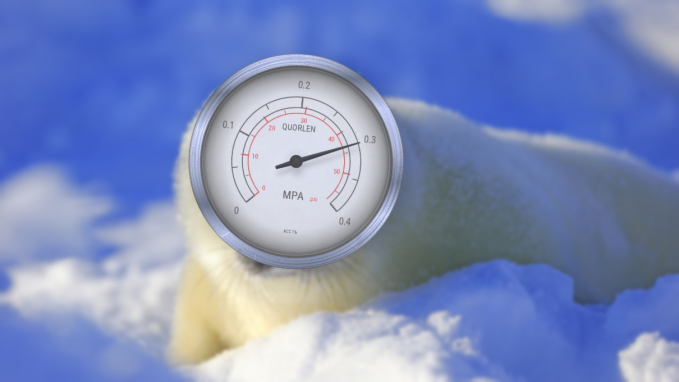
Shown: MPa 0.3
